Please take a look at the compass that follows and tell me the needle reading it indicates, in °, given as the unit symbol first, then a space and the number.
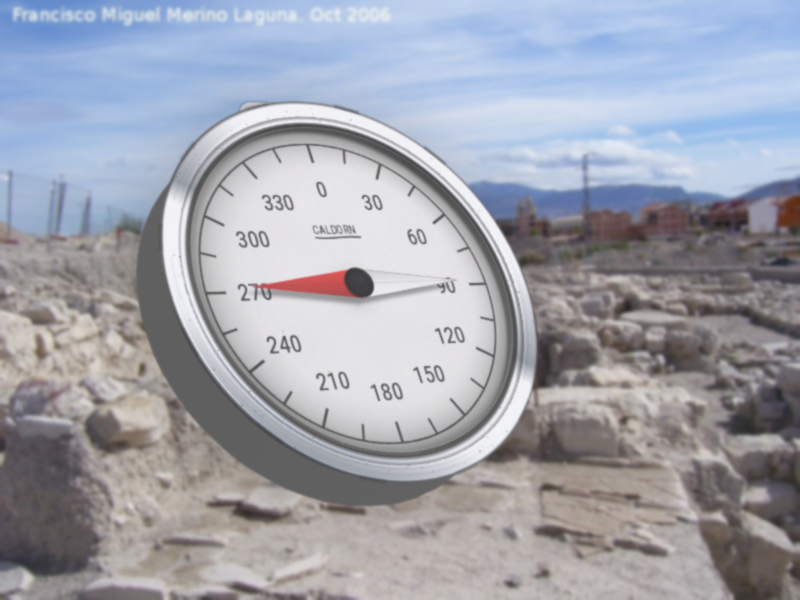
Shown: ° 270
